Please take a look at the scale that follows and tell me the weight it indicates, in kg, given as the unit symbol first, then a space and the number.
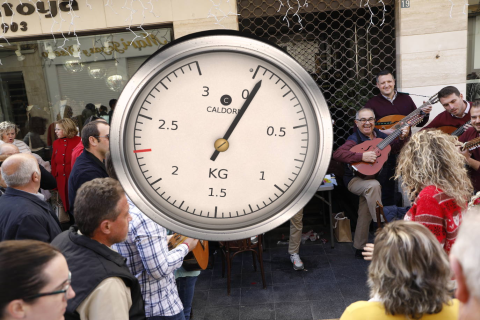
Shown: kg 0.05
